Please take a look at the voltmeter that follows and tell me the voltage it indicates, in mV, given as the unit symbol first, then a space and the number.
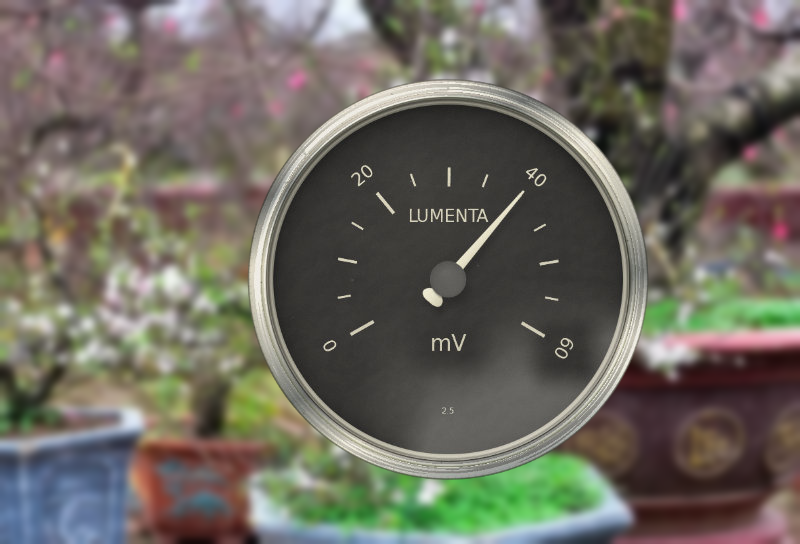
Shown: mV 40
